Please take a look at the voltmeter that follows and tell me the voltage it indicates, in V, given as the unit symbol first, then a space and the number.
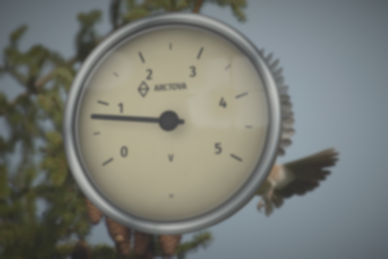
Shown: V 0.75
